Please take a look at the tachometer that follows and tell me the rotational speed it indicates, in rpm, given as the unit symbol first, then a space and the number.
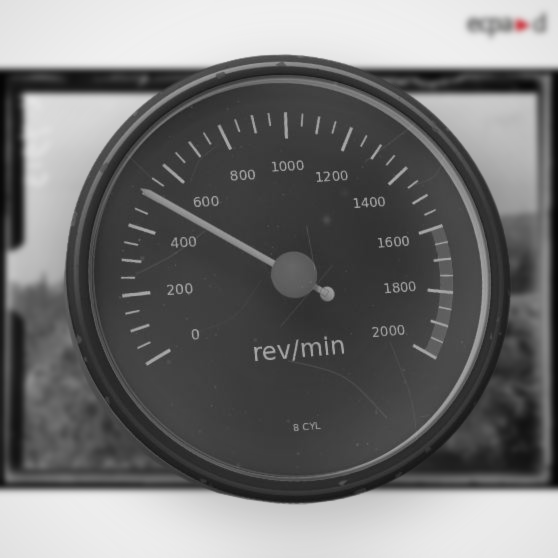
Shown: rpm 500
